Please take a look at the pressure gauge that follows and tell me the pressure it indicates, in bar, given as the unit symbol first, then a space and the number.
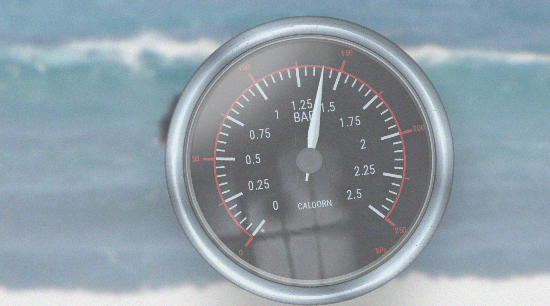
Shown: bar 1.4
